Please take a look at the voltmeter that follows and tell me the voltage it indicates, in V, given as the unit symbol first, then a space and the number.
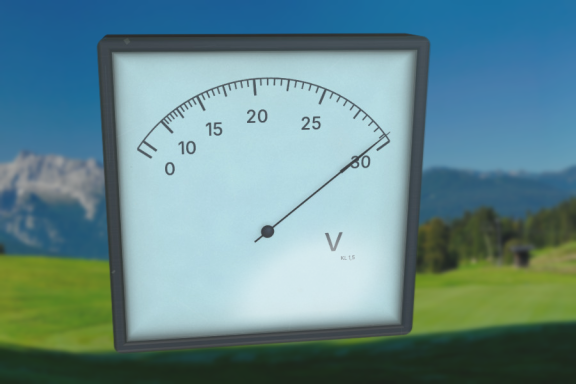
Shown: V 29.5
